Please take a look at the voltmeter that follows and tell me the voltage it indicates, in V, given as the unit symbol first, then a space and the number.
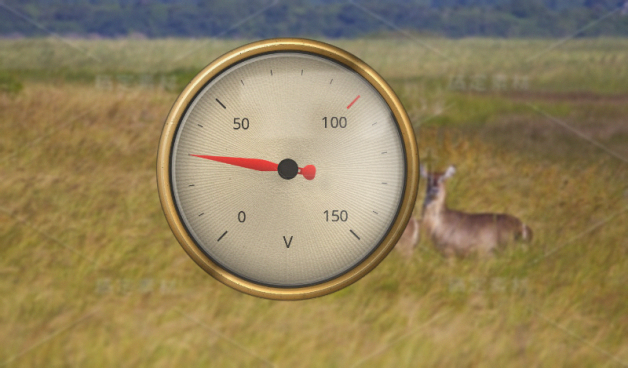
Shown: V 30
